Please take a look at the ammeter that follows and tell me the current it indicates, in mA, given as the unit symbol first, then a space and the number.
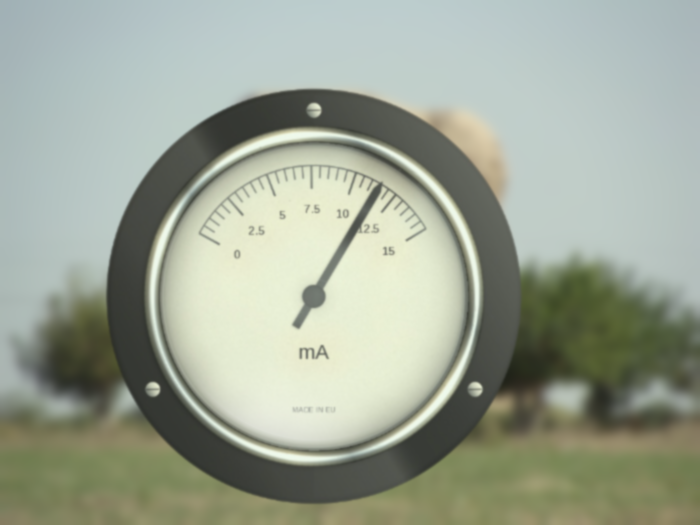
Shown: mA 11.5
